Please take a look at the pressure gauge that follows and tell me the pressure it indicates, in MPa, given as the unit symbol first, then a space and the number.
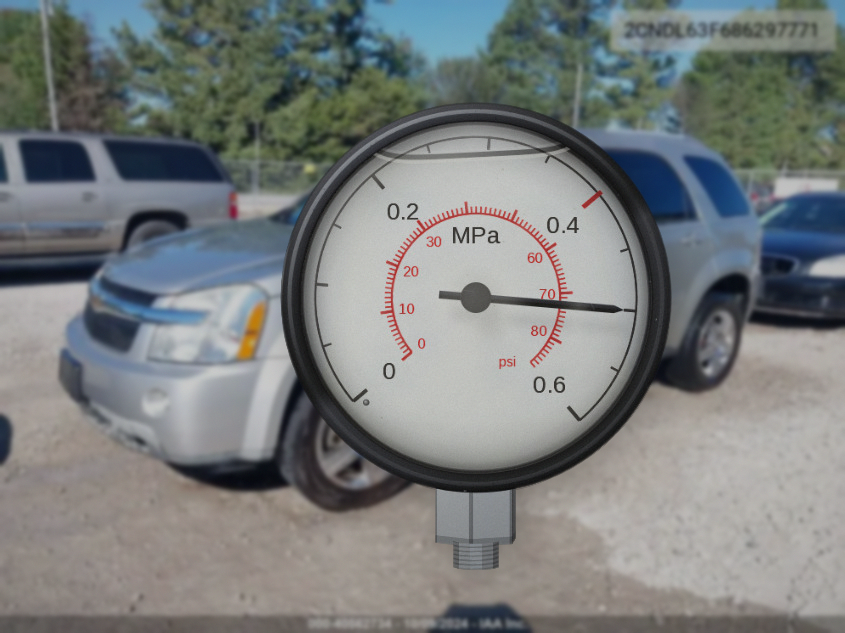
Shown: MPa 0.5
